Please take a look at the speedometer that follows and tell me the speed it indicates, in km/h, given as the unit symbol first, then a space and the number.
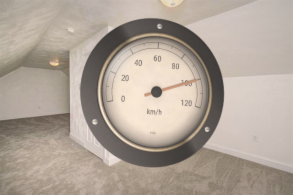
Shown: km/h 100
